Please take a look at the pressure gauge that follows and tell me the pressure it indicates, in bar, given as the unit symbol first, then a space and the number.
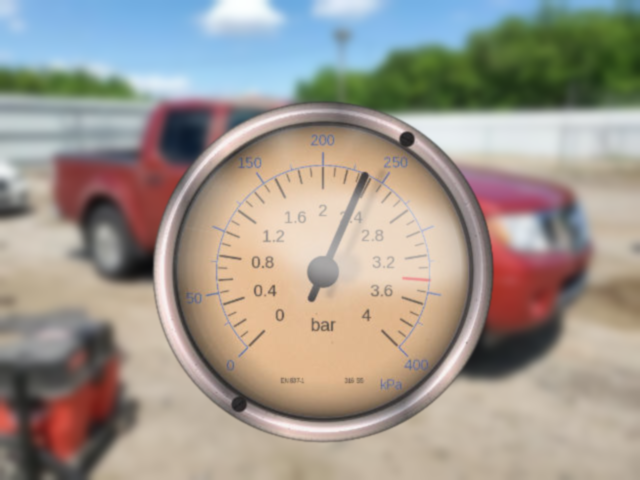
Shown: bar 2.35
